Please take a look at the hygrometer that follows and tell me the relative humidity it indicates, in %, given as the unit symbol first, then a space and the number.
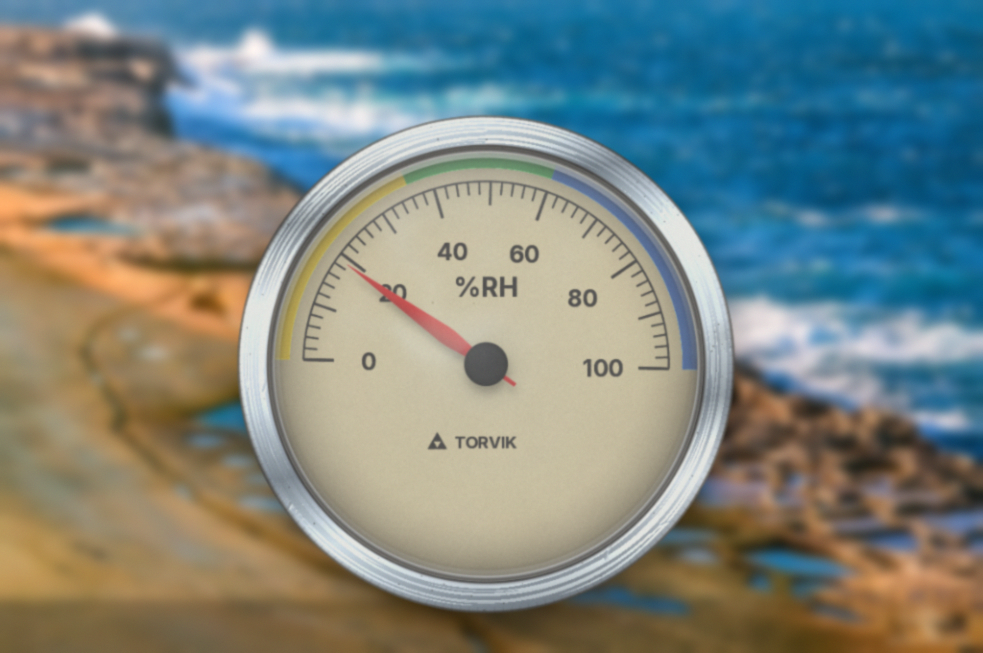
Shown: % 19
